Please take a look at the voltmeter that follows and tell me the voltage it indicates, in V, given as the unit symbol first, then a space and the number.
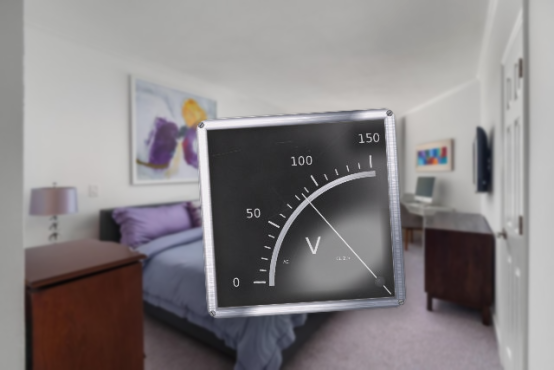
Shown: V 85
